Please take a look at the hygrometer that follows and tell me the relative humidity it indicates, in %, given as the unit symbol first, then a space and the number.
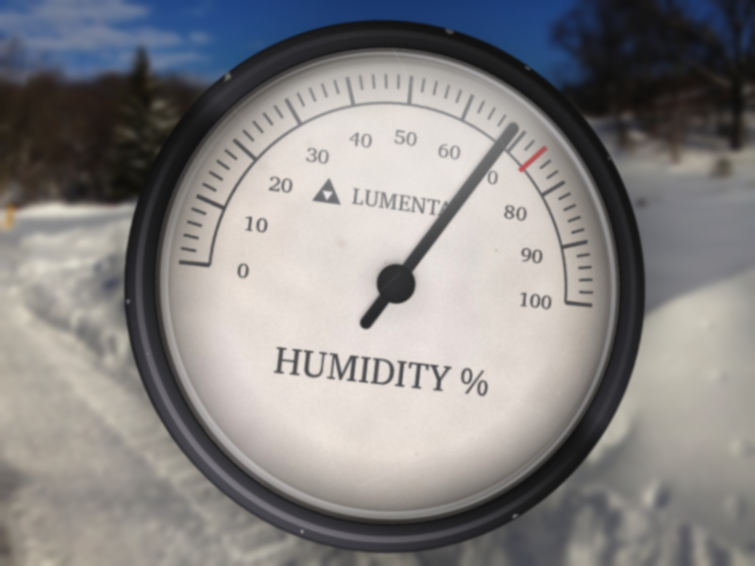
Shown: % 68
